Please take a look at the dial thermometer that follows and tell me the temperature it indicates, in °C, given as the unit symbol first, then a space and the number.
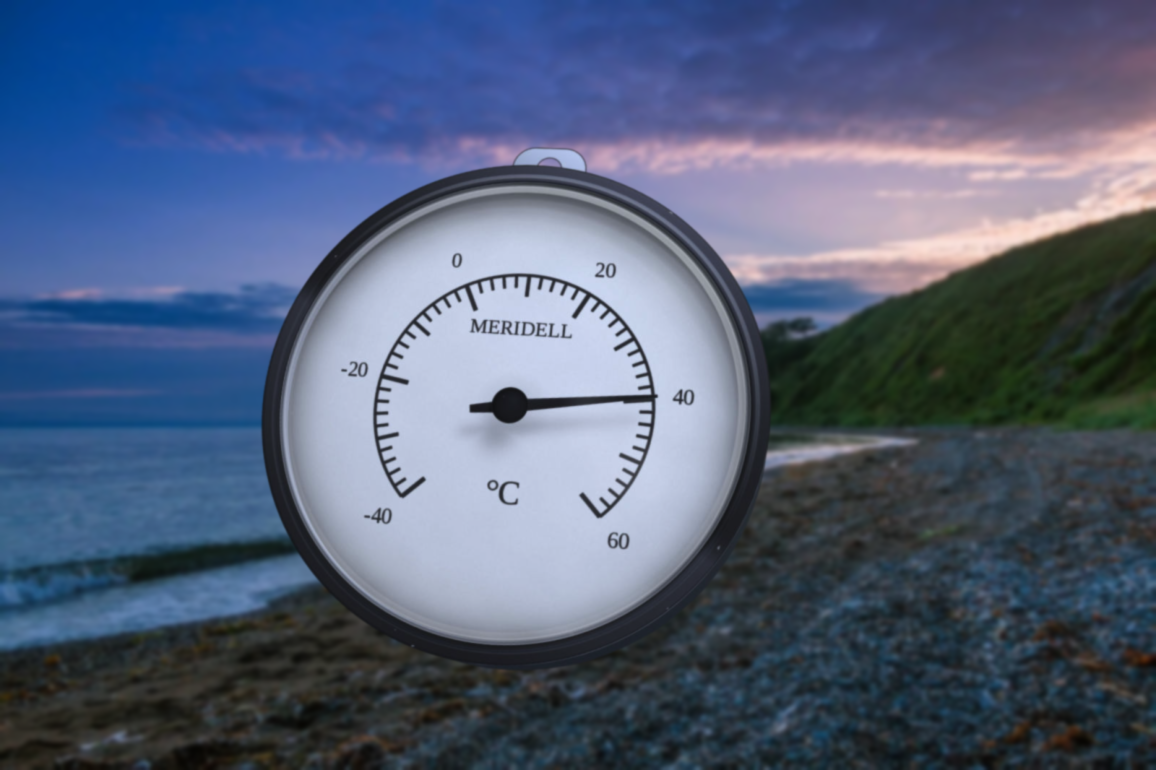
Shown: °C 40
